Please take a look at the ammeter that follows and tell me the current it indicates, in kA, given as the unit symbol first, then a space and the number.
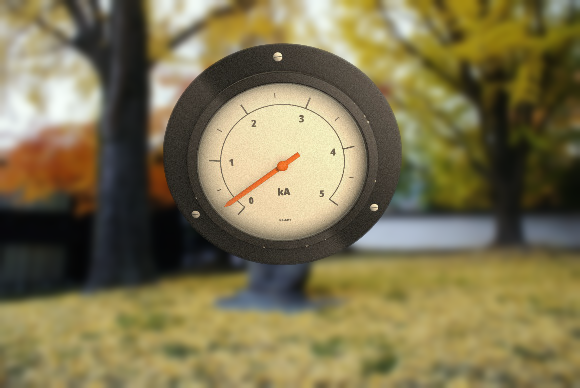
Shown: kA 0.25
